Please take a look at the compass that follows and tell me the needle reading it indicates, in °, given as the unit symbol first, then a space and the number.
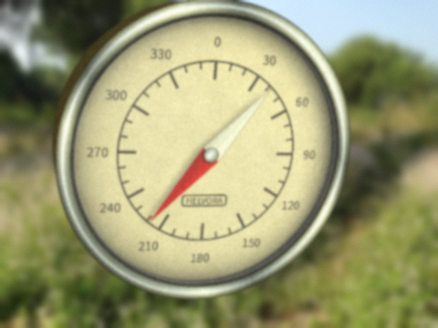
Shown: ° 220
